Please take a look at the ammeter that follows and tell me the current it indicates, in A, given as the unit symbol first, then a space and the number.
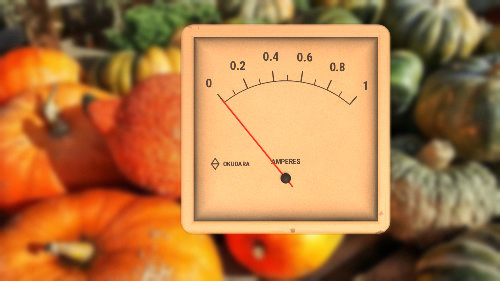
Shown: A 0
